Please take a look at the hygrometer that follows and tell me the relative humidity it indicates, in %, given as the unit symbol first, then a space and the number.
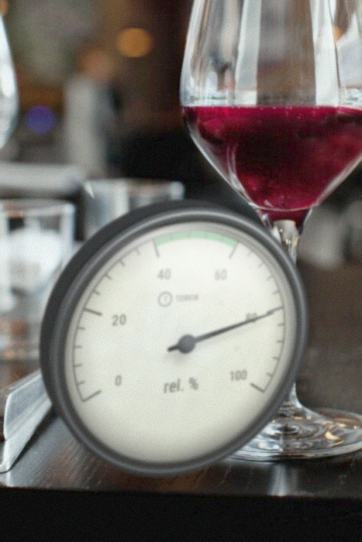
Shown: % 80
